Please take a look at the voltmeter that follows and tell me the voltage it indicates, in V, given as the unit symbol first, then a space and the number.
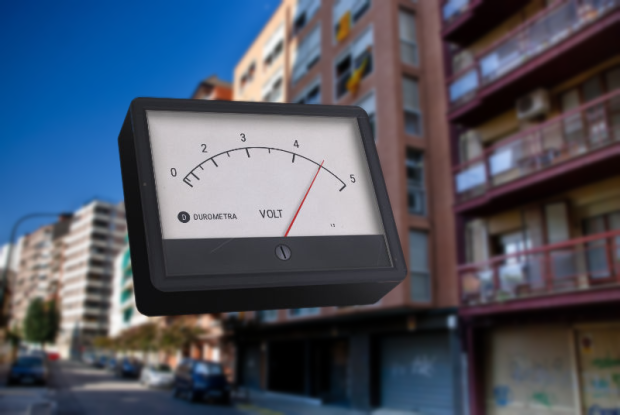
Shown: V 4.5
